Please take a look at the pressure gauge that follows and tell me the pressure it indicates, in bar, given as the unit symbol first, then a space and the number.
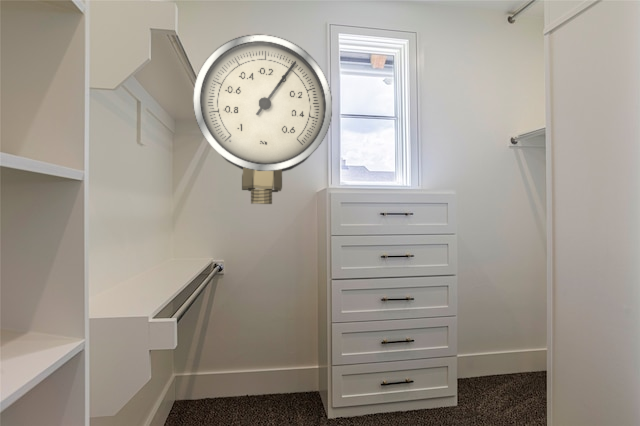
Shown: bar 0
